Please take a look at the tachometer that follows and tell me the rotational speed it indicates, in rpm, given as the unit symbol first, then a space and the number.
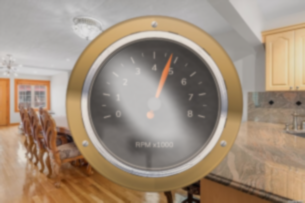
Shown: rpm 4750
